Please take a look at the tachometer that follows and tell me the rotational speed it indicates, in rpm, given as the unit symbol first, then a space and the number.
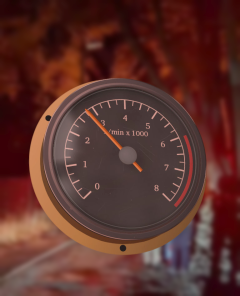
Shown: rpm 2750
